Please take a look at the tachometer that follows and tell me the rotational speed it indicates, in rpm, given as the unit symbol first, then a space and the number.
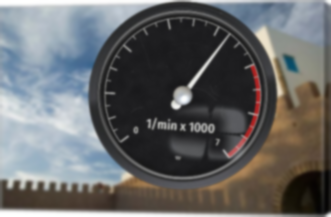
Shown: rpm 4250
